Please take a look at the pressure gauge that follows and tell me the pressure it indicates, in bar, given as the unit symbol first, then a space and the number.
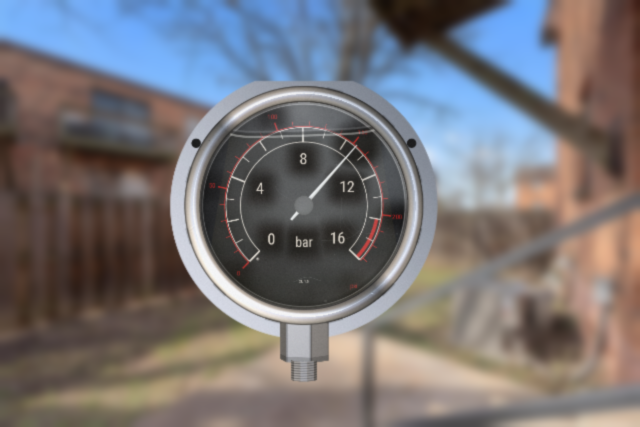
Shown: bar 10.5
